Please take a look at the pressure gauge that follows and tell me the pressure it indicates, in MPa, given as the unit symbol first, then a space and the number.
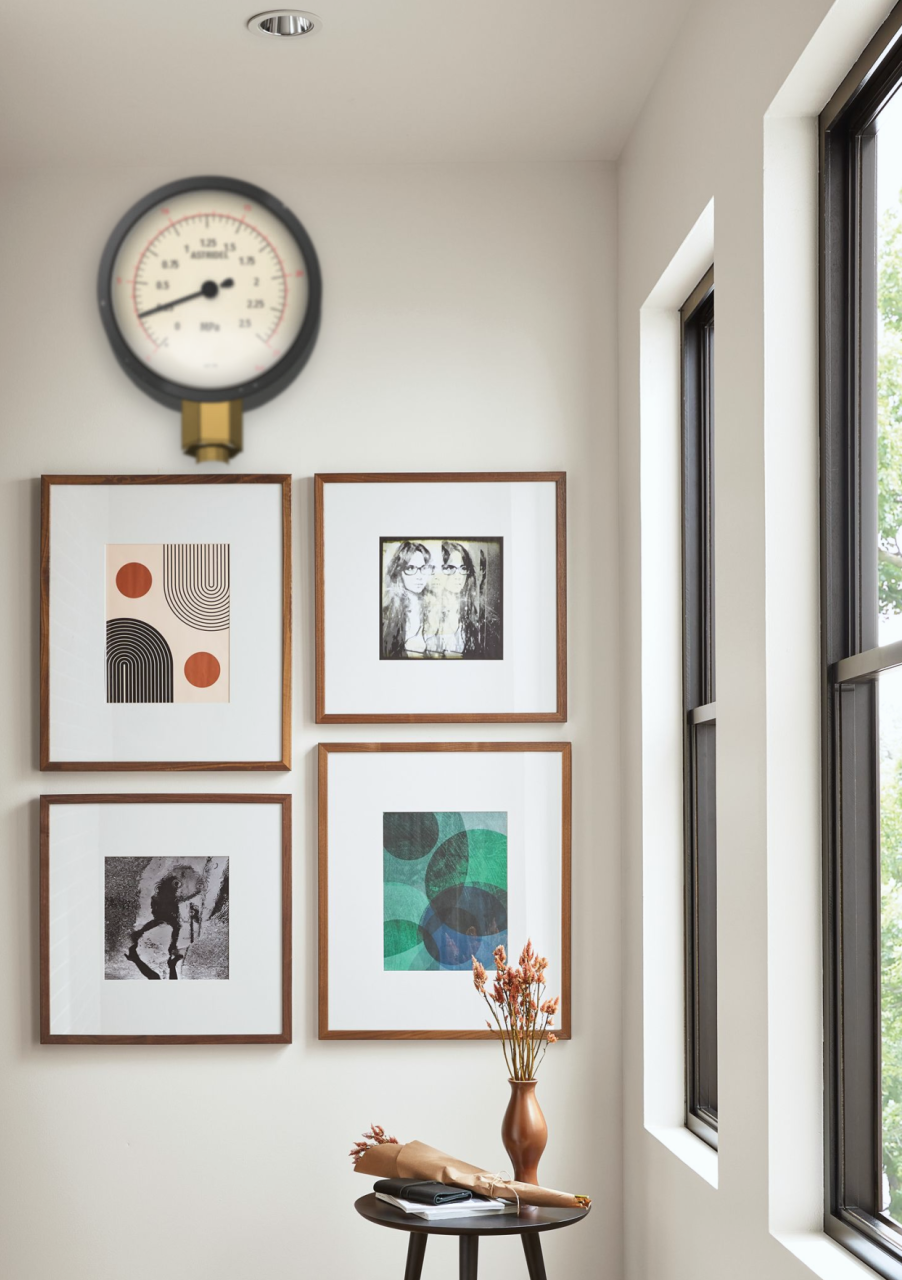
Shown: MPa 0.25
